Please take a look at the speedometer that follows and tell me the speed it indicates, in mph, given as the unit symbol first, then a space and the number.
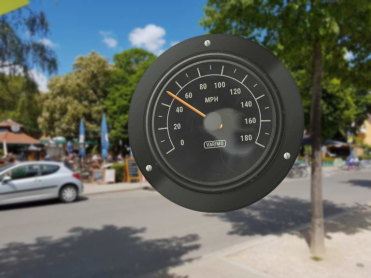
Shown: mph 50
